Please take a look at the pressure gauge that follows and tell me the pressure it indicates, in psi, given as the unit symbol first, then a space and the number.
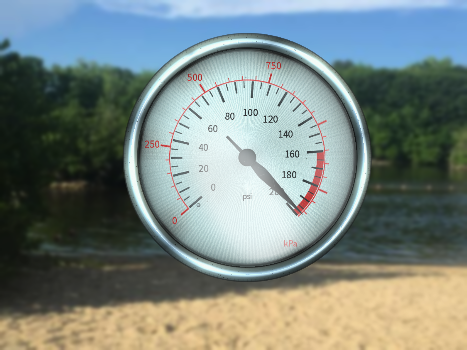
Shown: psi 197.5
